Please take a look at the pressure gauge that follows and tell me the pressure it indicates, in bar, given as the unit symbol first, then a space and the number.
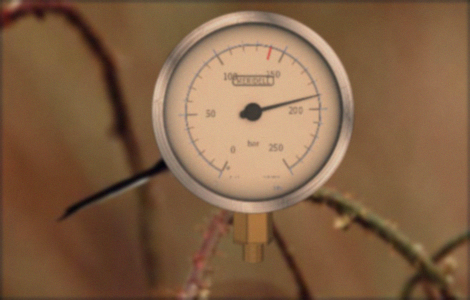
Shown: bar 190
